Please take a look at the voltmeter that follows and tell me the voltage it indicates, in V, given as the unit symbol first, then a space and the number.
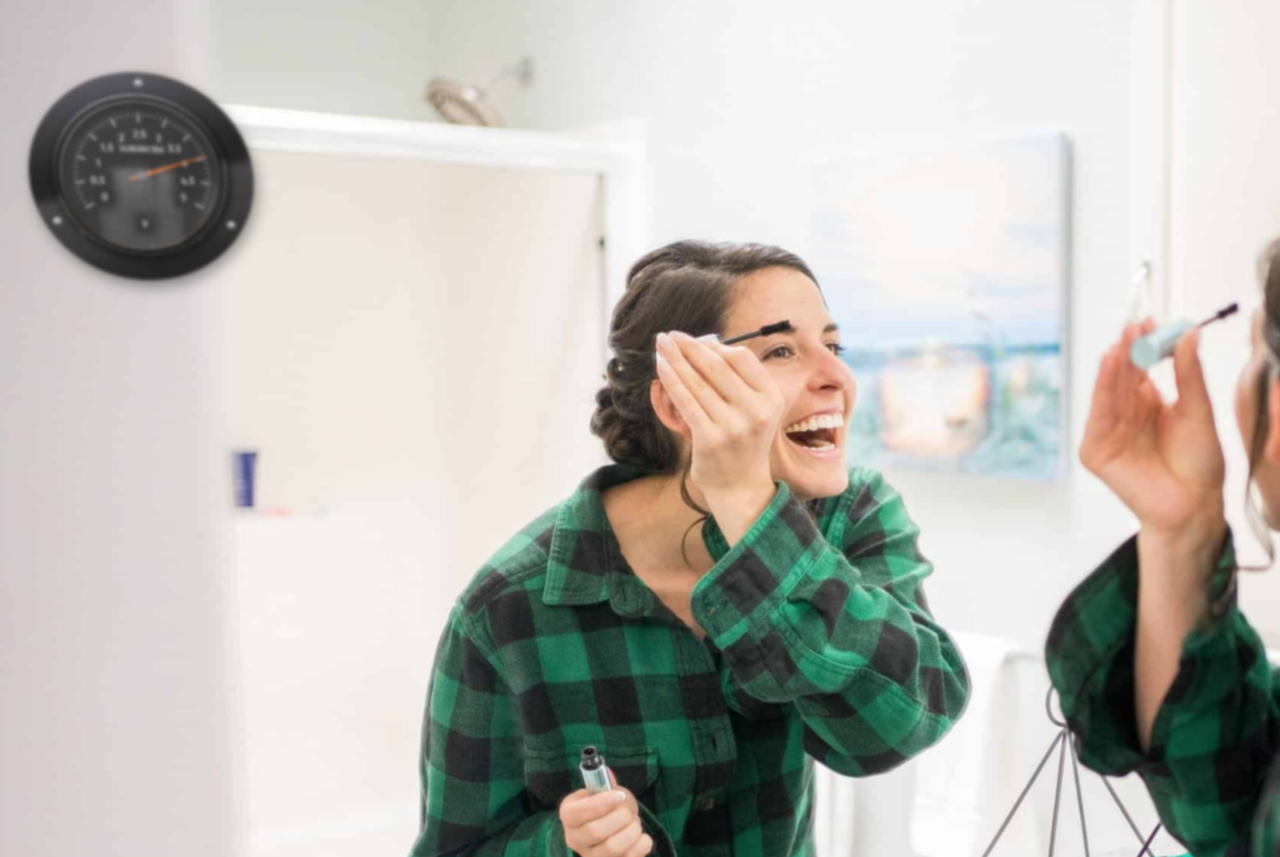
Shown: V 4
